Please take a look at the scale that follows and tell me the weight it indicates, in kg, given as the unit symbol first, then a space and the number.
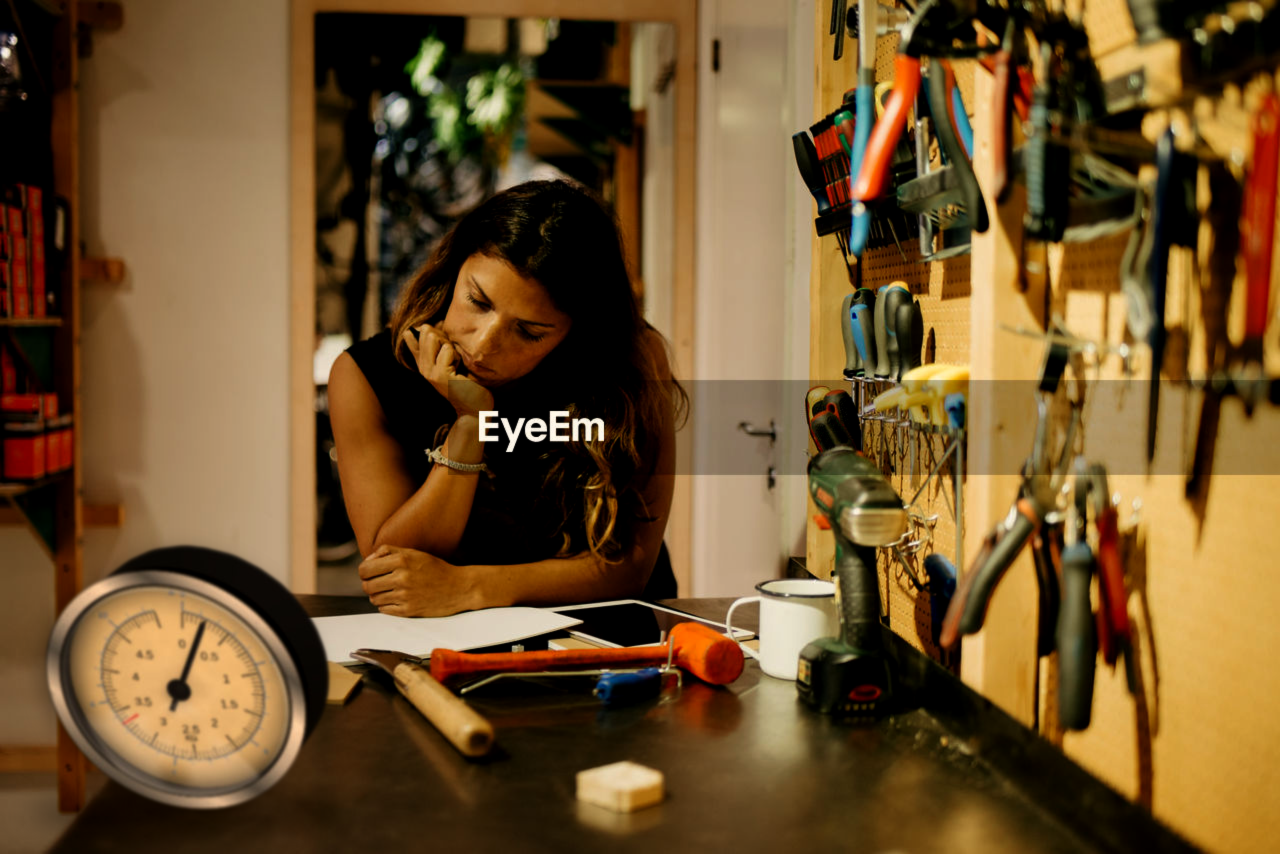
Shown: kg 0.25
